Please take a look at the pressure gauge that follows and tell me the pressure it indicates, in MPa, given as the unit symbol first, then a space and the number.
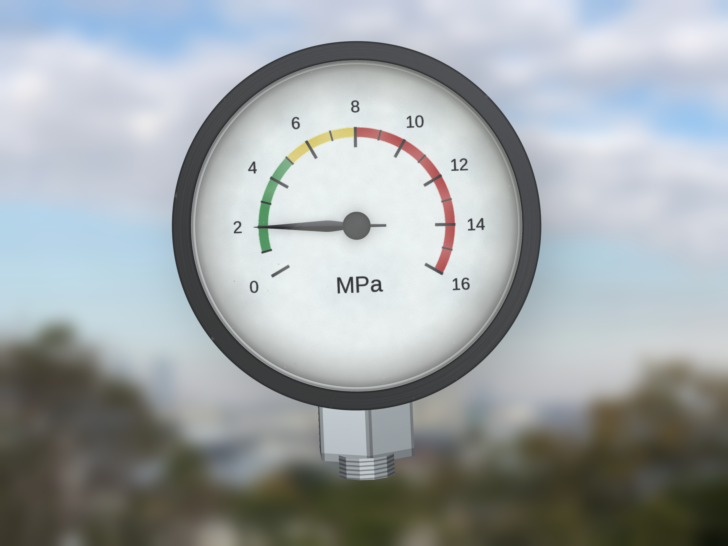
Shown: MPa 2
